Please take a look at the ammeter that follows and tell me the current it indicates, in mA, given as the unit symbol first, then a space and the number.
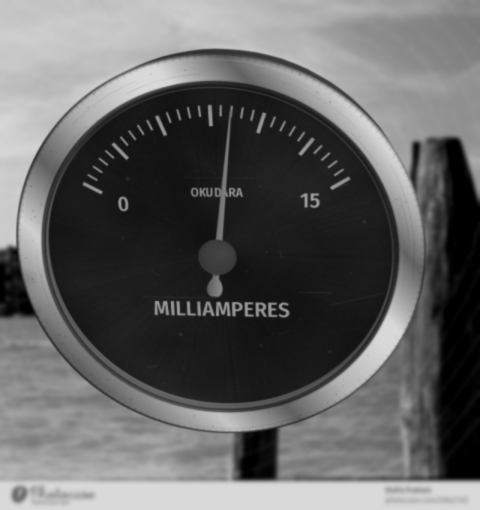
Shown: mA 8.5
